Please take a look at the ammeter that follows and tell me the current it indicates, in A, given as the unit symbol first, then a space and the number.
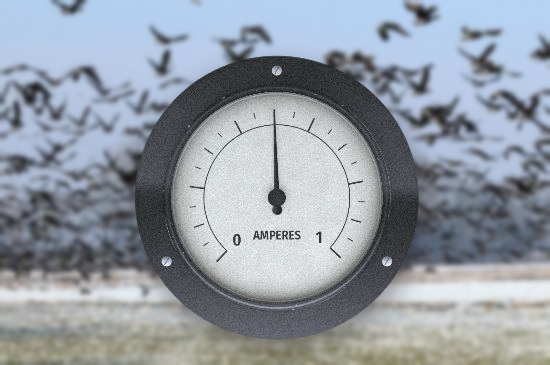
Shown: A 0.5
